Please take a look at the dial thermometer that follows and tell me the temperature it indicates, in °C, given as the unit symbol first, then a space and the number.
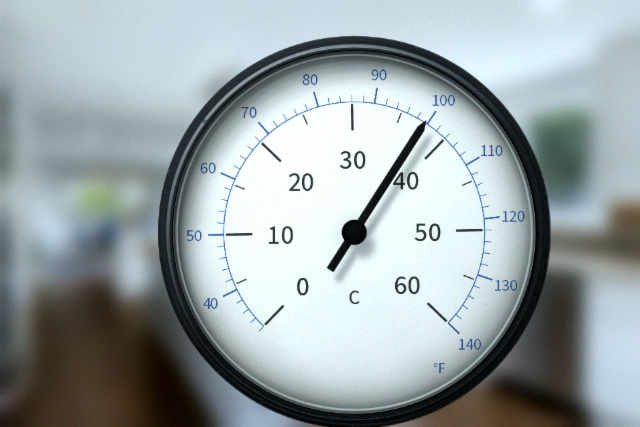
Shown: °C 37.5
